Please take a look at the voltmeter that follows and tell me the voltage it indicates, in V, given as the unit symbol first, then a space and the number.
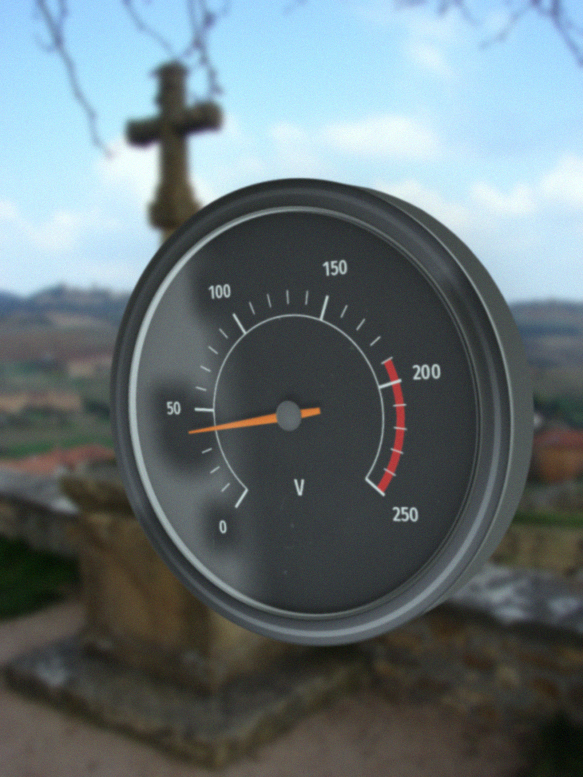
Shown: V 40
